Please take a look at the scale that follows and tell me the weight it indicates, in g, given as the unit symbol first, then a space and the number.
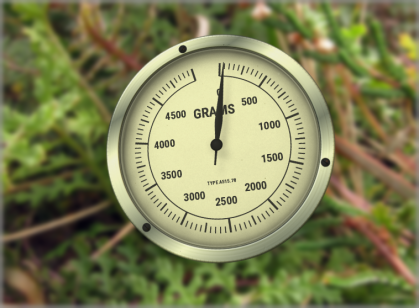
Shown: g 50
